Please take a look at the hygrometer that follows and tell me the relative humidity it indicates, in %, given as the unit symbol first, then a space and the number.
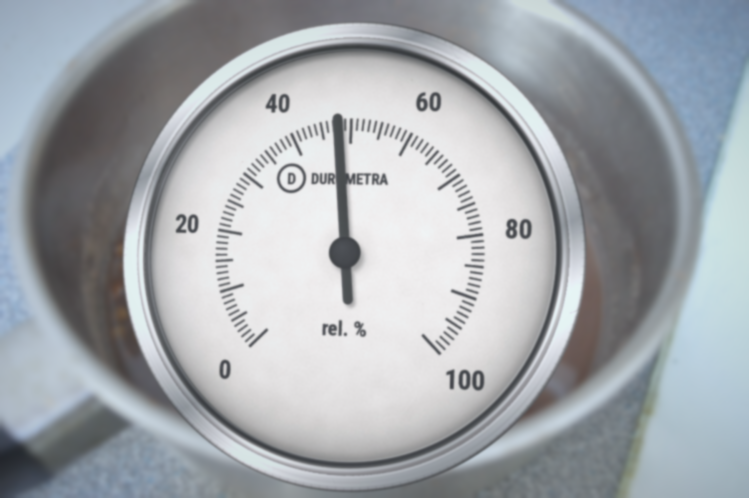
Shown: % 48
